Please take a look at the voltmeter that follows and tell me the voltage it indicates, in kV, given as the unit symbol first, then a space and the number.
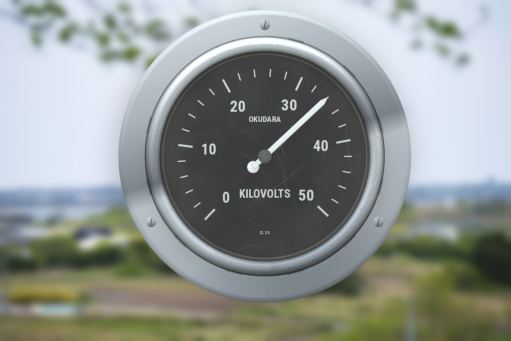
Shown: kV 34
